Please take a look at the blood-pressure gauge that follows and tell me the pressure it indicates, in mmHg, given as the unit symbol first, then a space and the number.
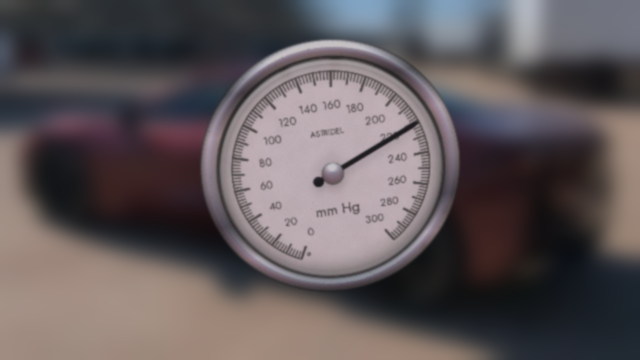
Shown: mmHg 220
